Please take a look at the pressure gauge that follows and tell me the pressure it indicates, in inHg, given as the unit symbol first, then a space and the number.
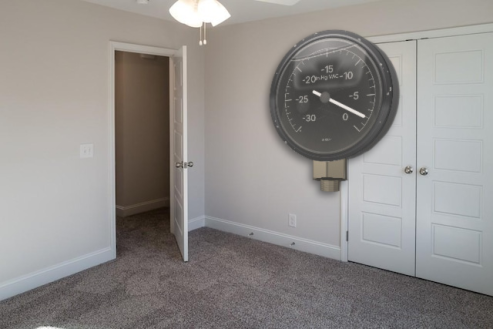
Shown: inHg -2
